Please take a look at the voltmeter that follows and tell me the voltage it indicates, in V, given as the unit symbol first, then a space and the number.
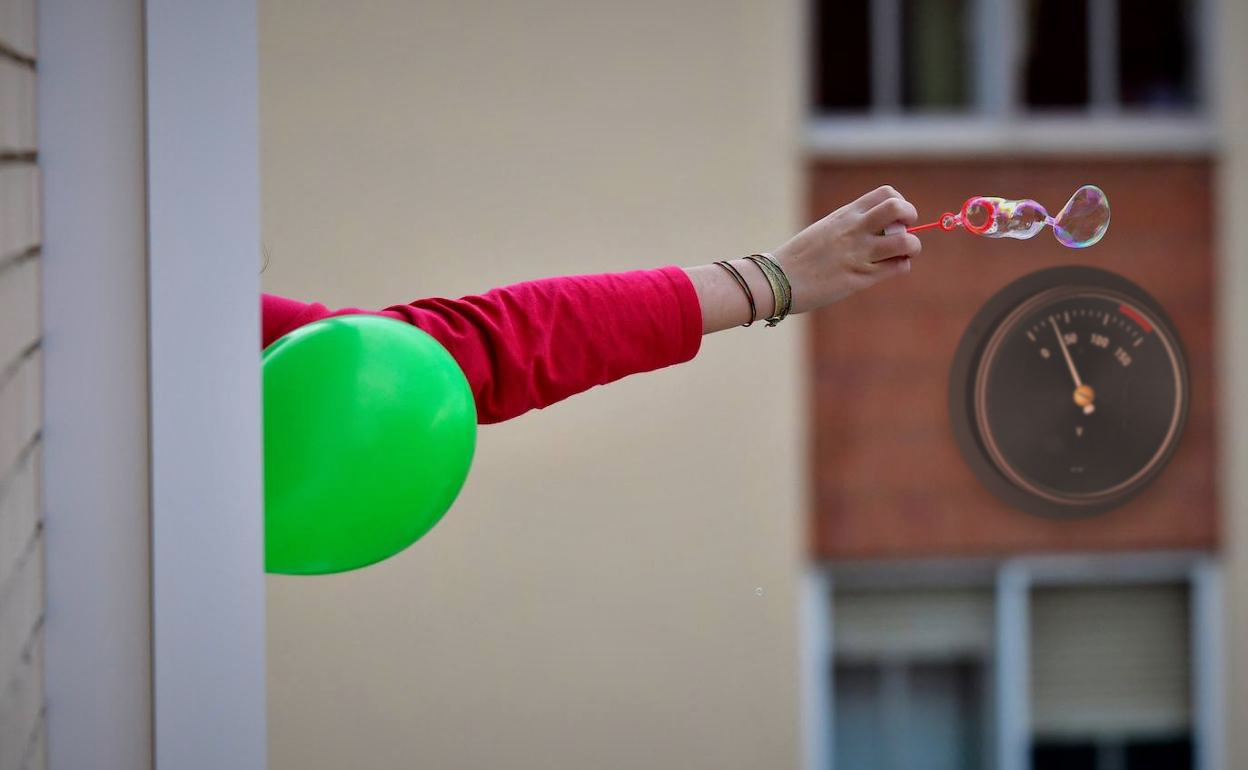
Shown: V 30
